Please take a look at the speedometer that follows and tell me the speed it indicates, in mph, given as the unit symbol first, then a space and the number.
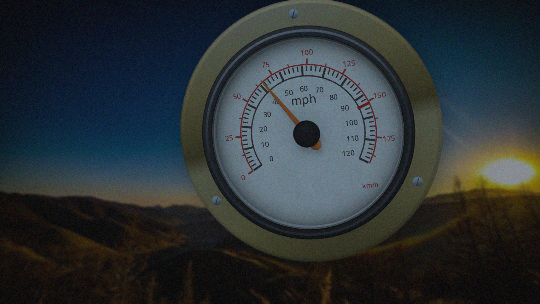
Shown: mph 42
